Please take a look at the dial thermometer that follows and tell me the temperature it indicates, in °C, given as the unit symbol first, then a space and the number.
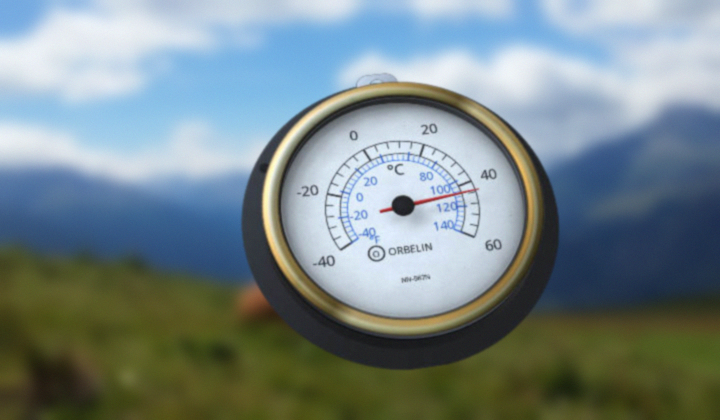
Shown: °C 44
